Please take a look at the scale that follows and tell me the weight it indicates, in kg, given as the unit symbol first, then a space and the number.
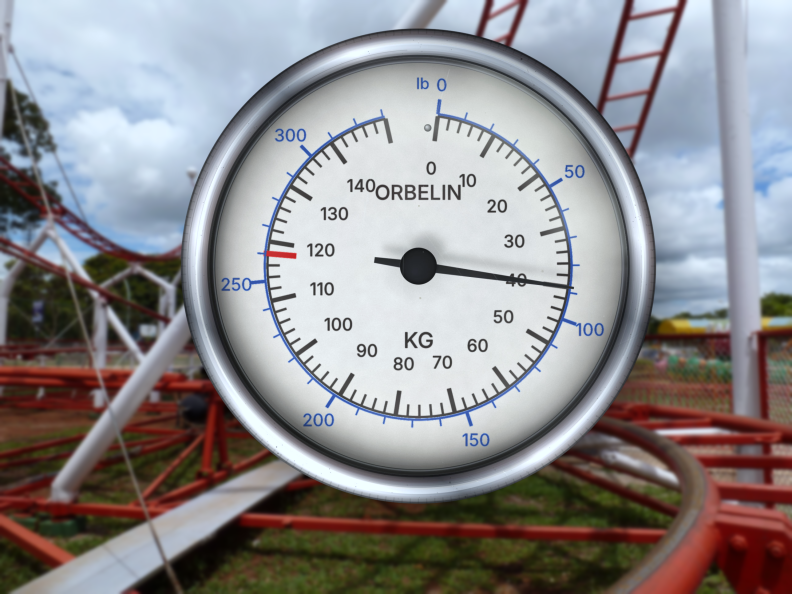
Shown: kg 40
